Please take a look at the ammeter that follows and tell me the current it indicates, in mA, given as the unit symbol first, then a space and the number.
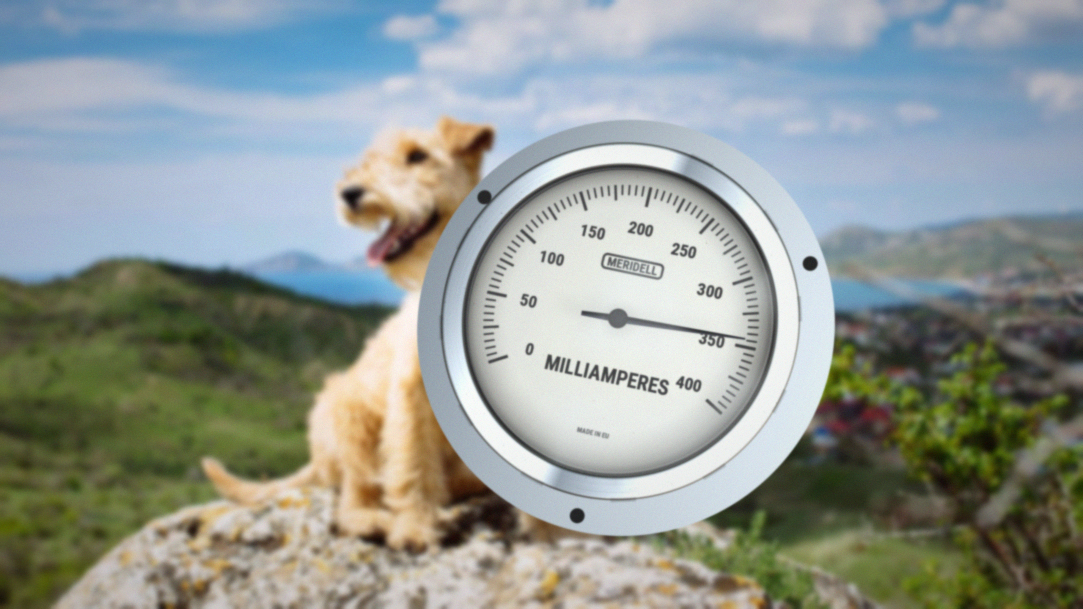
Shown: mA 345
